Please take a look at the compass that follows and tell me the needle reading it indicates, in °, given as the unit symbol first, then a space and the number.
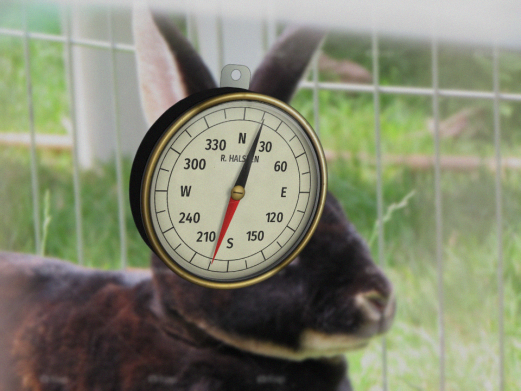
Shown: ° 195
